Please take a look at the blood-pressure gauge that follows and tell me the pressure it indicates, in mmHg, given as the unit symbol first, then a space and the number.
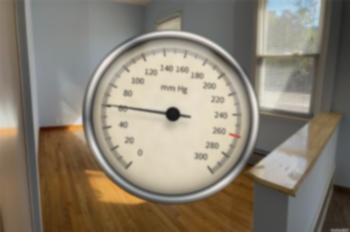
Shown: mmHg 60
